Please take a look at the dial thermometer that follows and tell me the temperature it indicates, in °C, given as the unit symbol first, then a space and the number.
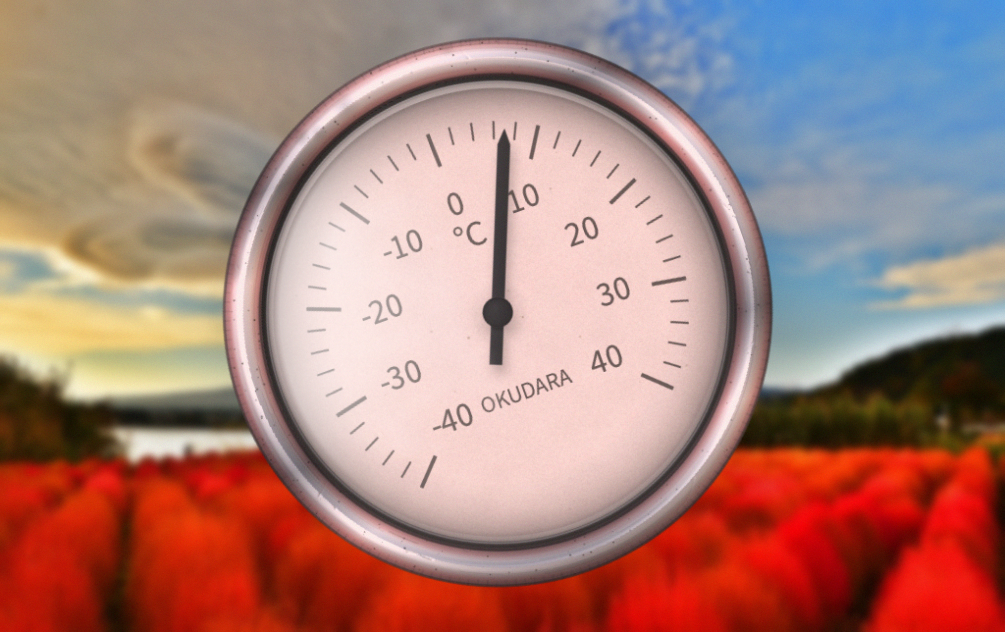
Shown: °C 7
